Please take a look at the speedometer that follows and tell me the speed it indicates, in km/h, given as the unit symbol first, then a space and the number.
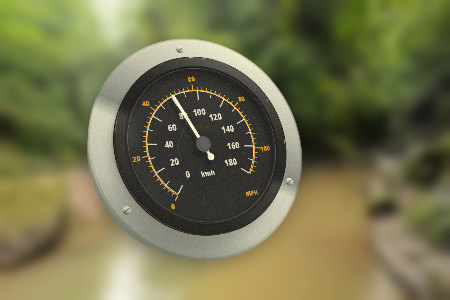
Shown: km/h 80
